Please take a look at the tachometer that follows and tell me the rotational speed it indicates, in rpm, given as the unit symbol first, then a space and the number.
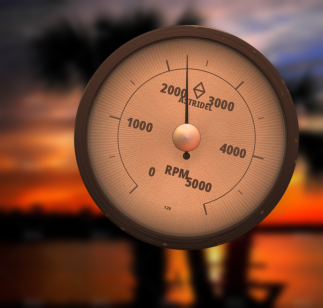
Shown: rpm 2250
